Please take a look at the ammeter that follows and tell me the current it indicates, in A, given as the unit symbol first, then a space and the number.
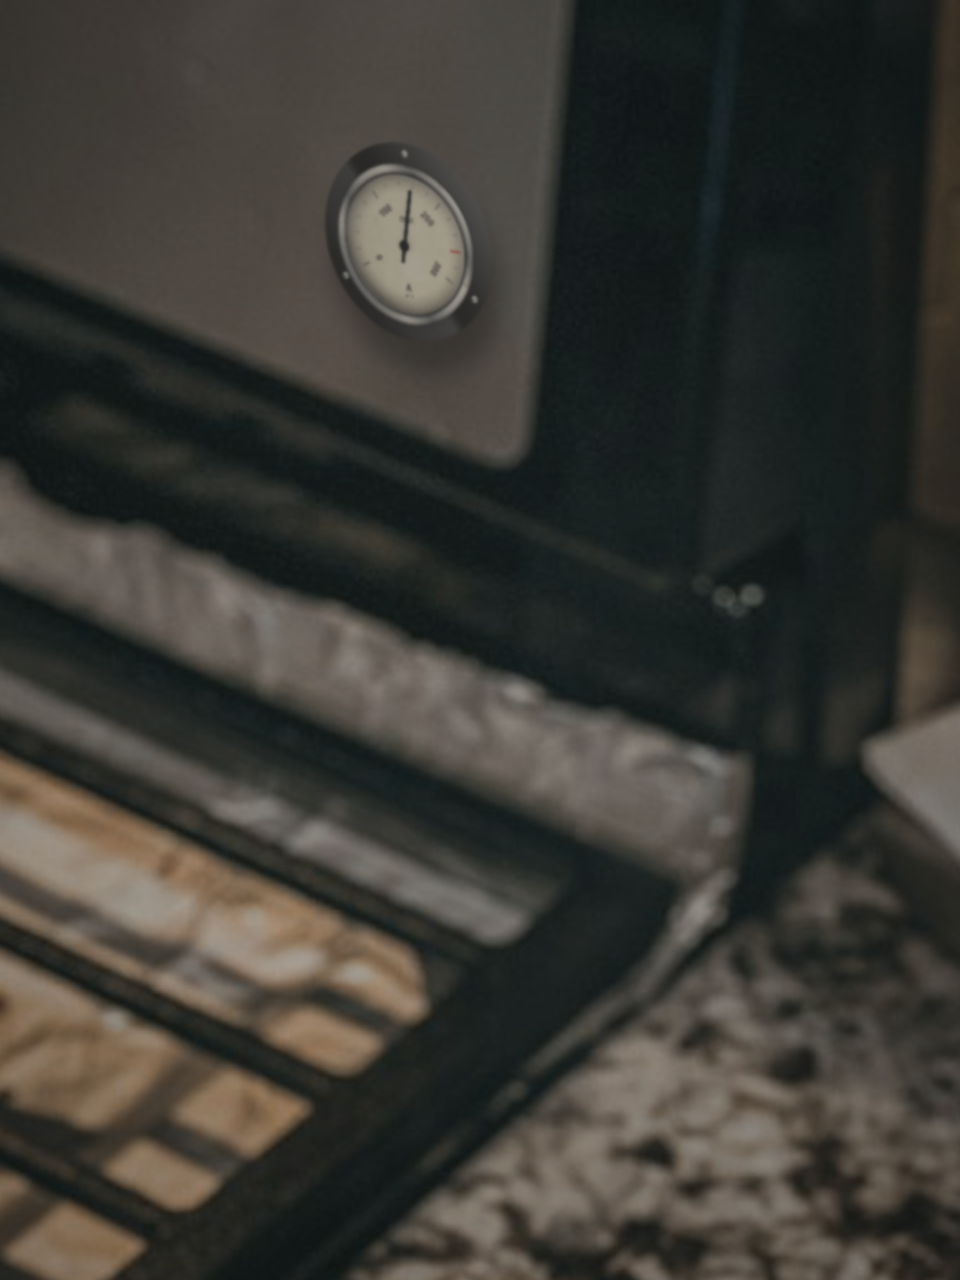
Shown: A 160
